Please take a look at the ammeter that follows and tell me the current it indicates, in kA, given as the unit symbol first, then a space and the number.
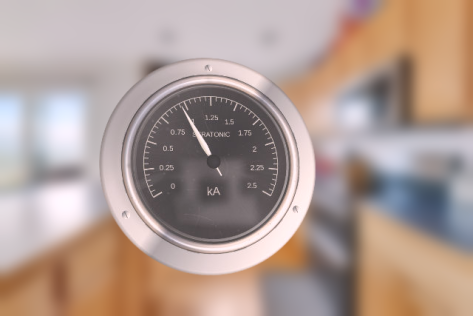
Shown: kA 0.95
